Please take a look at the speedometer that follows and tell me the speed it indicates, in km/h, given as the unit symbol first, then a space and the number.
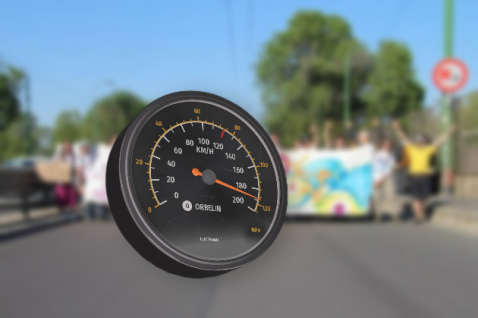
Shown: km/h 190
